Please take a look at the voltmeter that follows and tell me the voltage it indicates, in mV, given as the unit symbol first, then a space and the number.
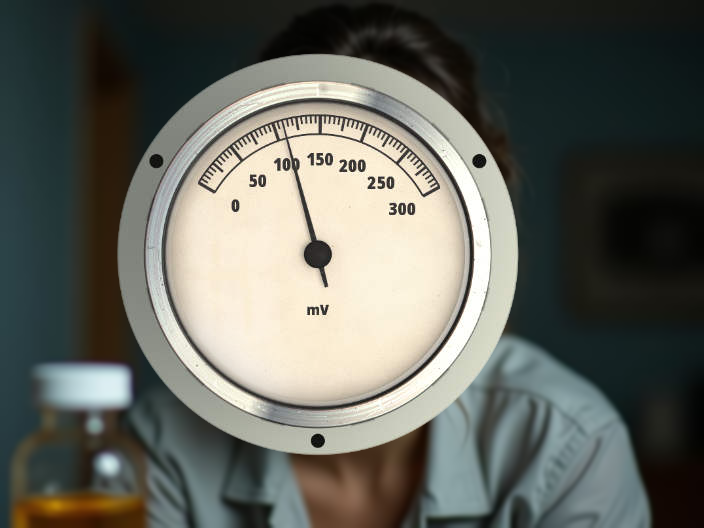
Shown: mV 110
